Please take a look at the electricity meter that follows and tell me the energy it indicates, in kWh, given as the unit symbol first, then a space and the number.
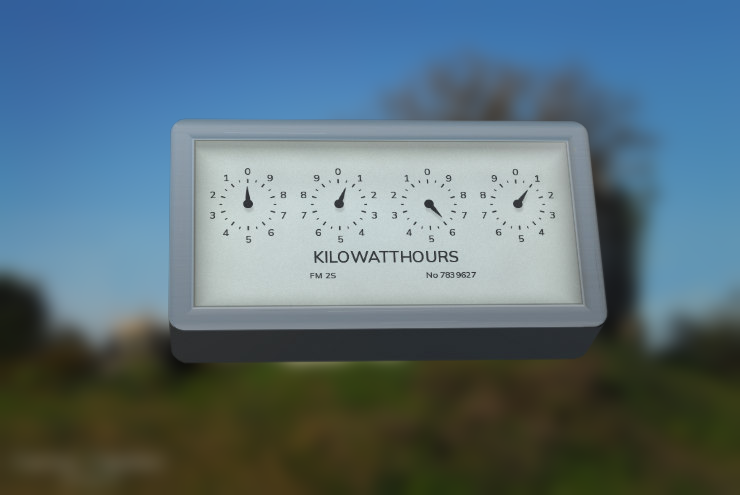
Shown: kWh 61
